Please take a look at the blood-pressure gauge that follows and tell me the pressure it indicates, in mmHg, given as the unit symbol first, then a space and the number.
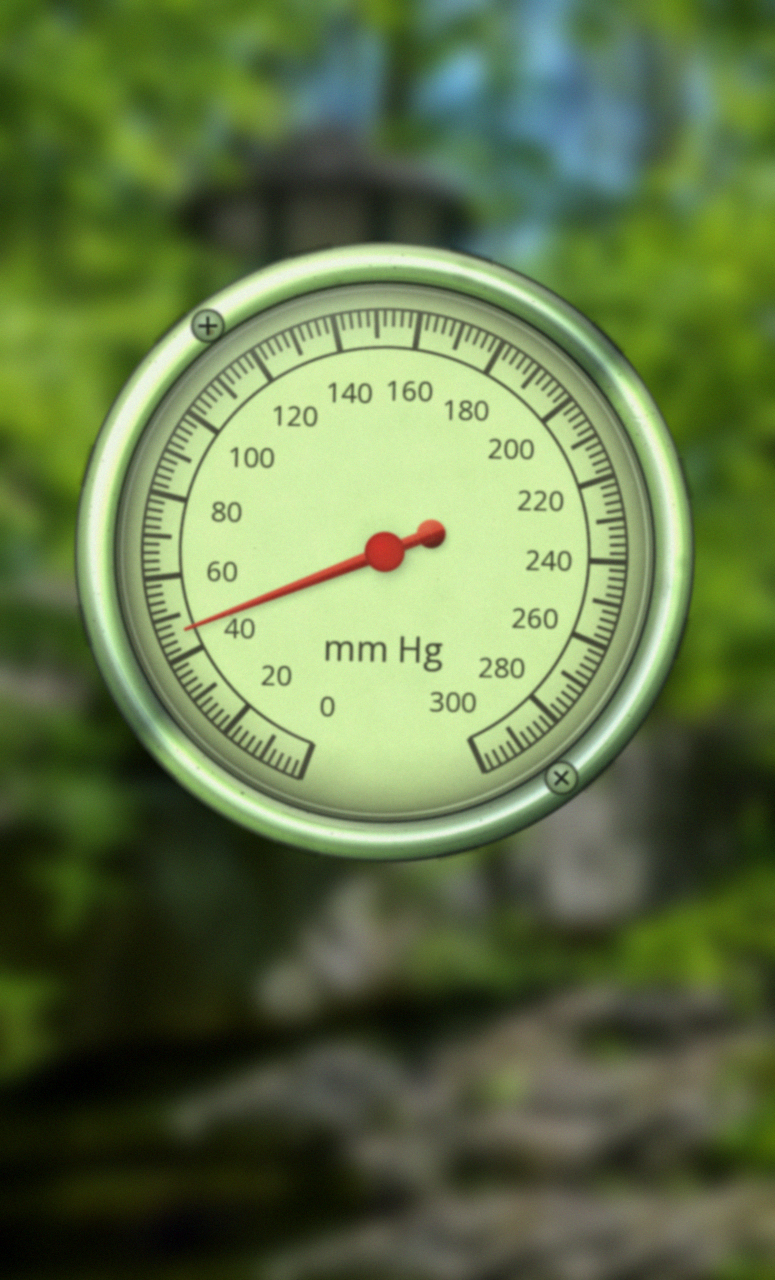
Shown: mmHg 46
